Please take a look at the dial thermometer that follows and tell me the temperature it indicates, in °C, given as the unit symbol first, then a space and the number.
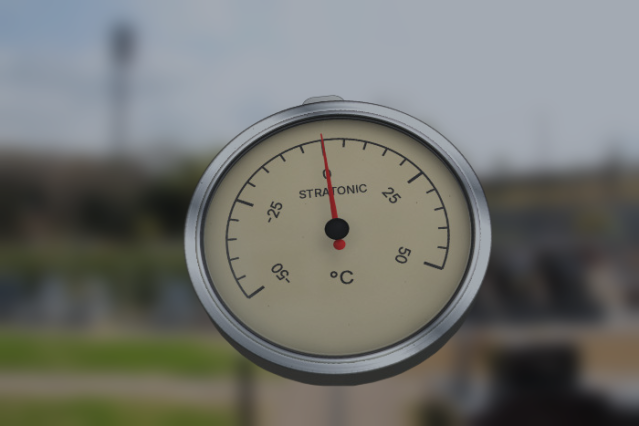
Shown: °C 0
